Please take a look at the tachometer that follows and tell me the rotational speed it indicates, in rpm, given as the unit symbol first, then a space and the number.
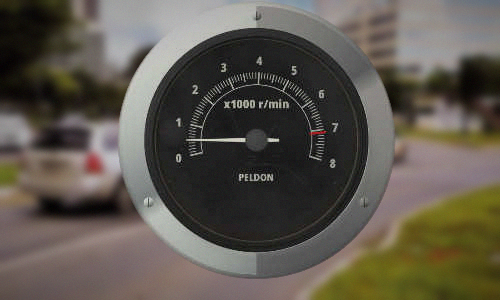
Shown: rpm 500
